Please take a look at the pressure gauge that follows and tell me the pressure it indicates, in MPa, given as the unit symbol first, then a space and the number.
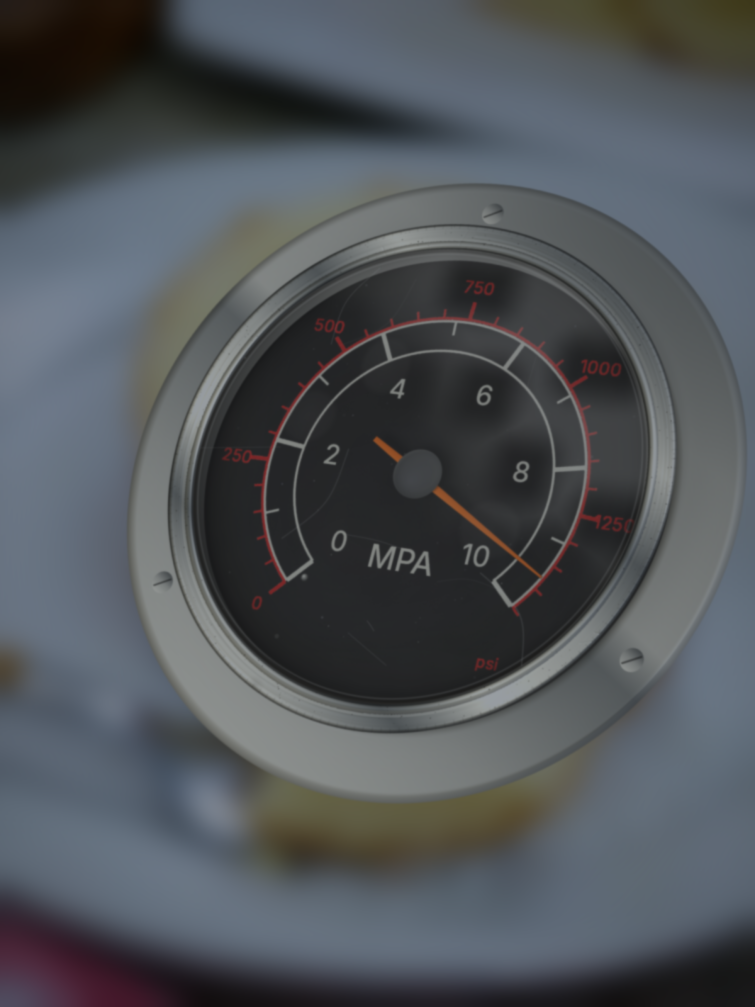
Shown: MPa 9.5
